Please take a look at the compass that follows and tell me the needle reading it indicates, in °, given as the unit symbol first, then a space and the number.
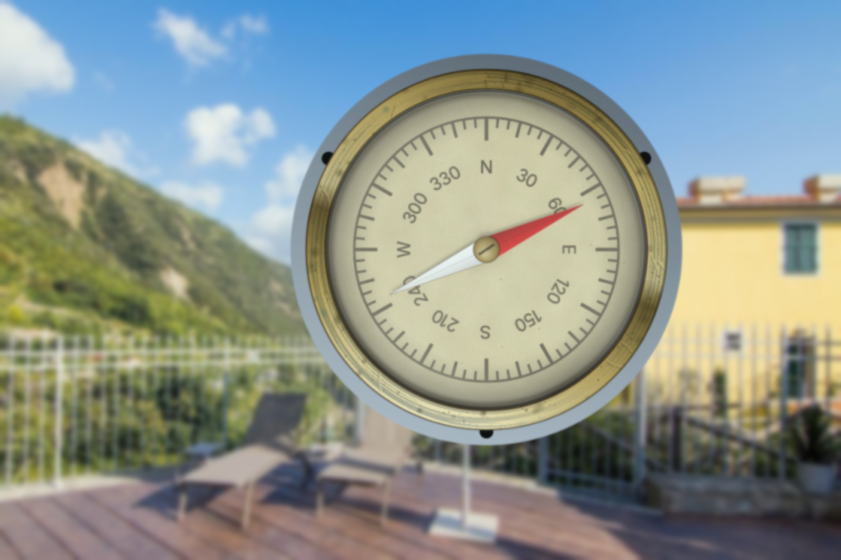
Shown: ° 65
